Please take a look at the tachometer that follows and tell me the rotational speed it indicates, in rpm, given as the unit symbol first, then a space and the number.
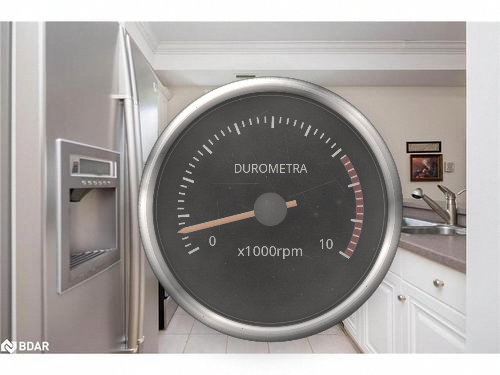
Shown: rpm 600
